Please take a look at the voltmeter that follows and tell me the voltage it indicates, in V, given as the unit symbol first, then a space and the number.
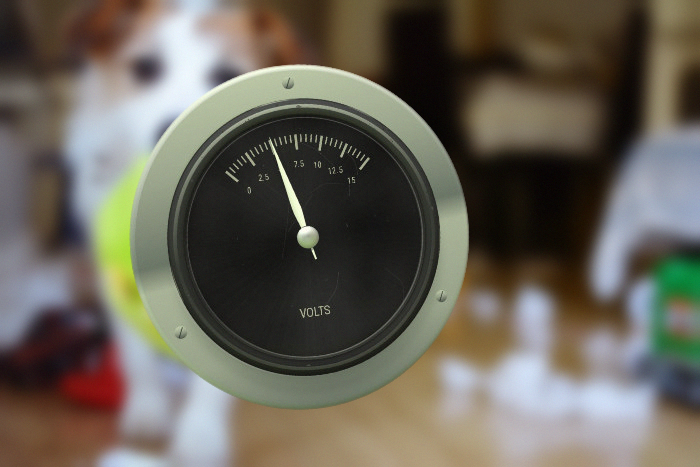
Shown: V 5
